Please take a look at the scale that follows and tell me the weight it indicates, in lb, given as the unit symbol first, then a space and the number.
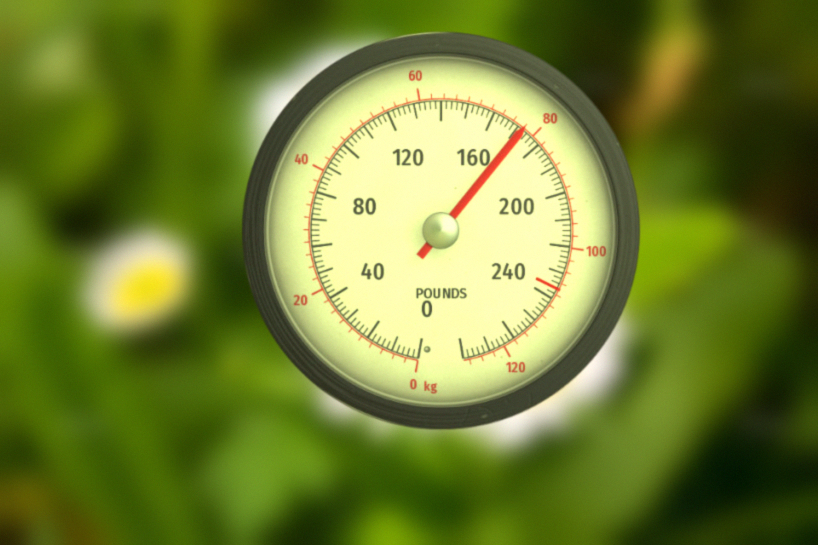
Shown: lb 172
